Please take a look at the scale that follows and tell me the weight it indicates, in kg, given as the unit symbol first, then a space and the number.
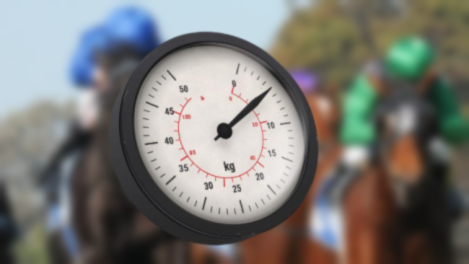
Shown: kg 5
